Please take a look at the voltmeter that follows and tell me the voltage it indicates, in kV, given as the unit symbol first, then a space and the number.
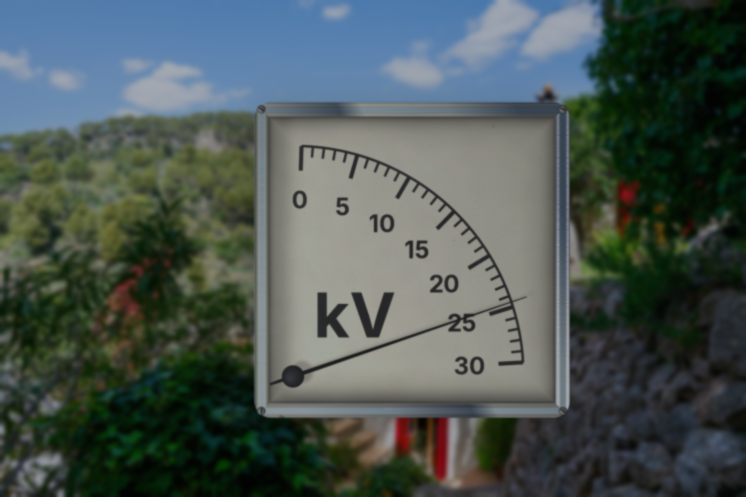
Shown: kV 24.5
